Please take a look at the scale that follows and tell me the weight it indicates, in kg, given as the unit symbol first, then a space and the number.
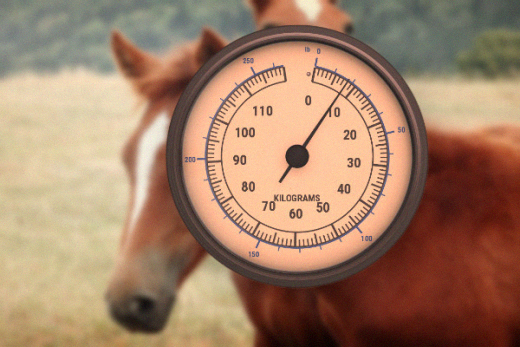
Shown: kg 8
